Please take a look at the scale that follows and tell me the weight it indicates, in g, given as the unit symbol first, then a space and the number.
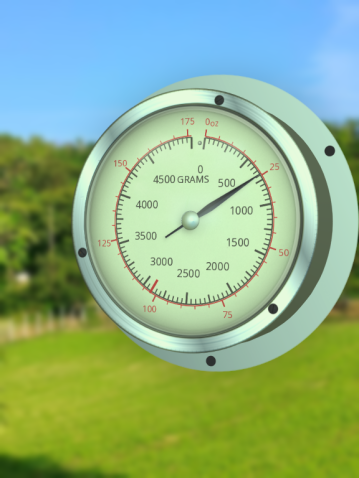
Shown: g 700
